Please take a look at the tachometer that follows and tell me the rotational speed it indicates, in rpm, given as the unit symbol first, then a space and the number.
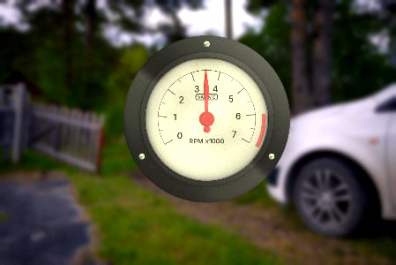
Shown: rpm 3500
